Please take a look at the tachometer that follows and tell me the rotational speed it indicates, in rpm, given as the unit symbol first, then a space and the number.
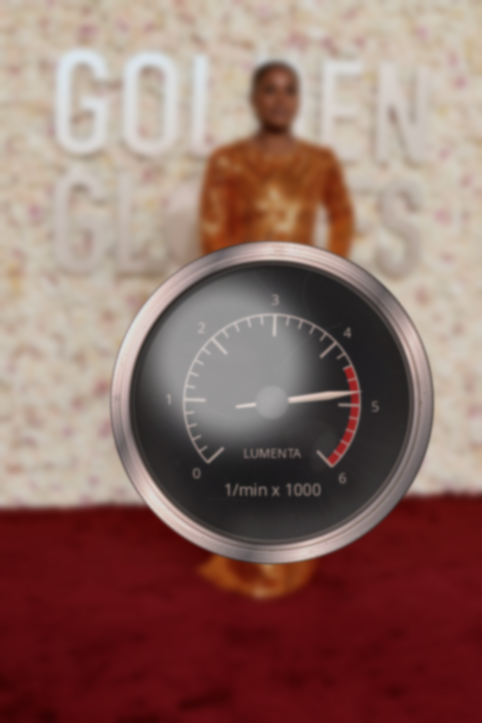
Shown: rpm 4800
